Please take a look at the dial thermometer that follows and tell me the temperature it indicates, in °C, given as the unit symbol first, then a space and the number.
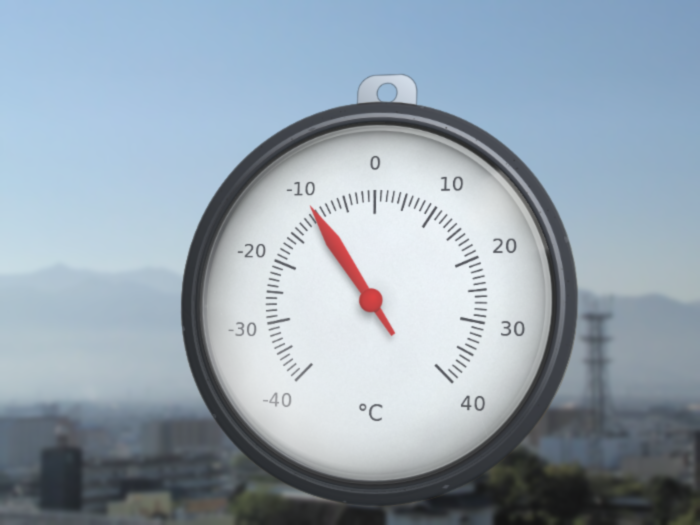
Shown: °C -10
